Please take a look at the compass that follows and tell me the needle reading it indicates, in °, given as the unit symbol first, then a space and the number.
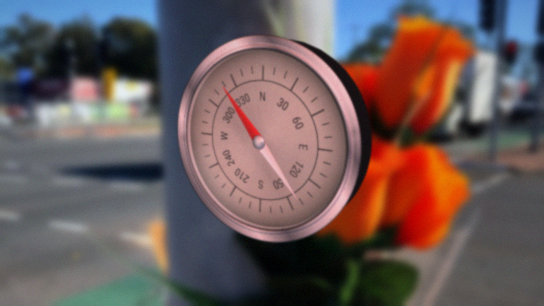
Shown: ° 320
